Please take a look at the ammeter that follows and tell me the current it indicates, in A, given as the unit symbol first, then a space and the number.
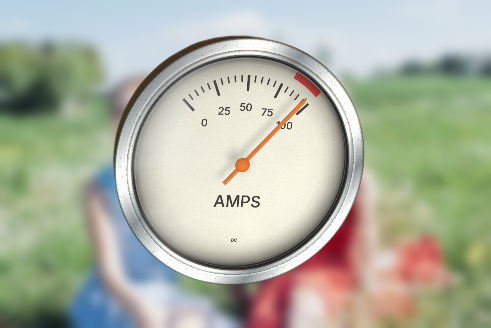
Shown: A 95
